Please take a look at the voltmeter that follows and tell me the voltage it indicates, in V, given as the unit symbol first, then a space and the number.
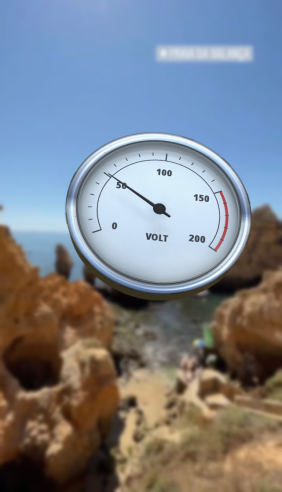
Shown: V 50
